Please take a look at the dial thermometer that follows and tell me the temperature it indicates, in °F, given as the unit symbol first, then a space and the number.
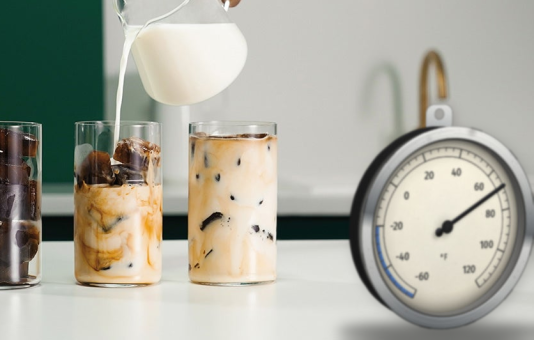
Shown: °F 68
